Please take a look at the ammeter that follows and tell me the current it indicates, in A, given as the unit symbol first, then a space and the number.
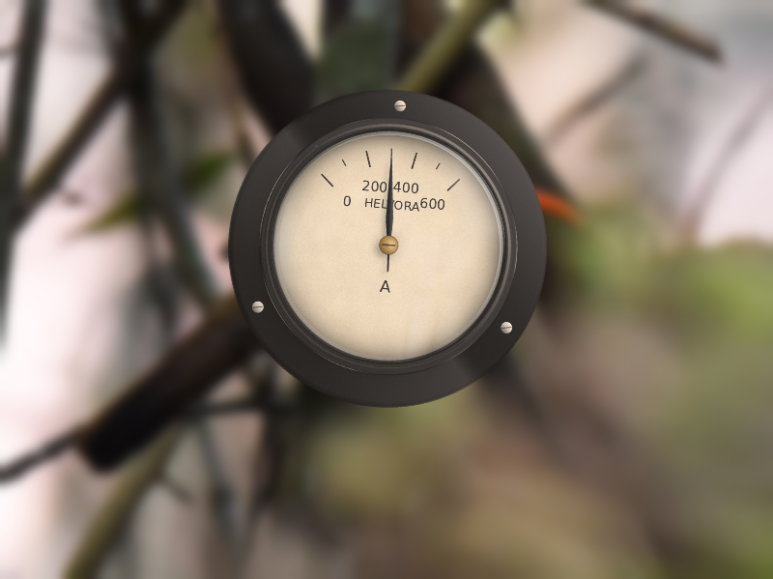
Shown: A 300
